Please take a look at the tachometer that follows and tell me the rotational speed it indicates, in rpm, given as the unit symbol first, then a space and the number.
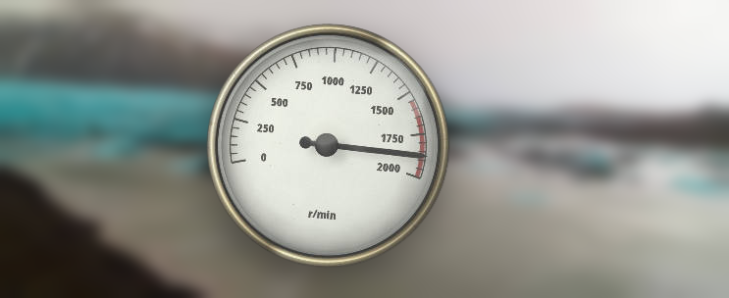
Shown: rpm 1875
